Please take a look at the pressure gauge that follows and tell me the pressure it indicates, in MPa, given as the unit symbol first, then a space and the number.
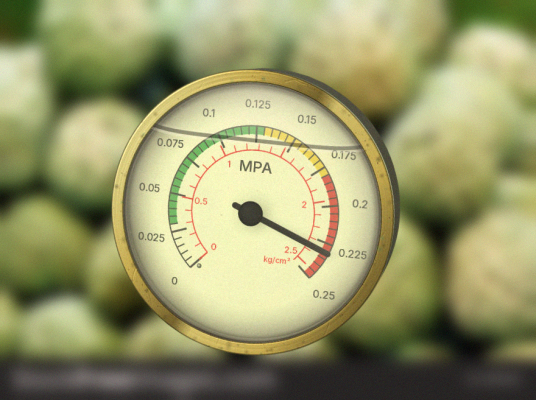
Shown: MPa 0.23
